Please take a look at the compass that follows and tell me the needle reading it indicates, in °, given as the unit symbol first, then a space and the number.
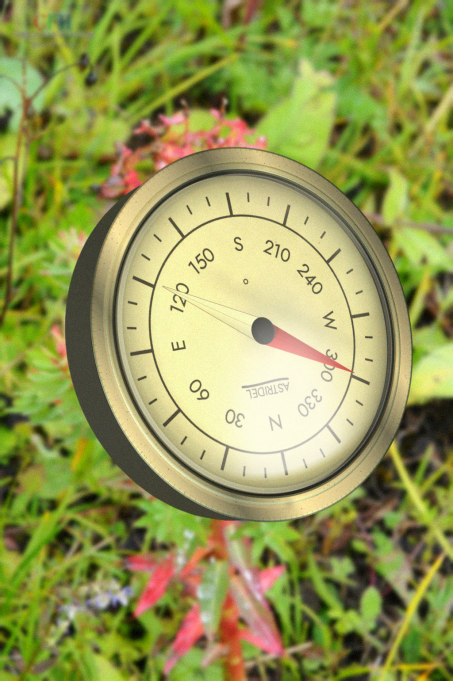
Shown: ° 300
